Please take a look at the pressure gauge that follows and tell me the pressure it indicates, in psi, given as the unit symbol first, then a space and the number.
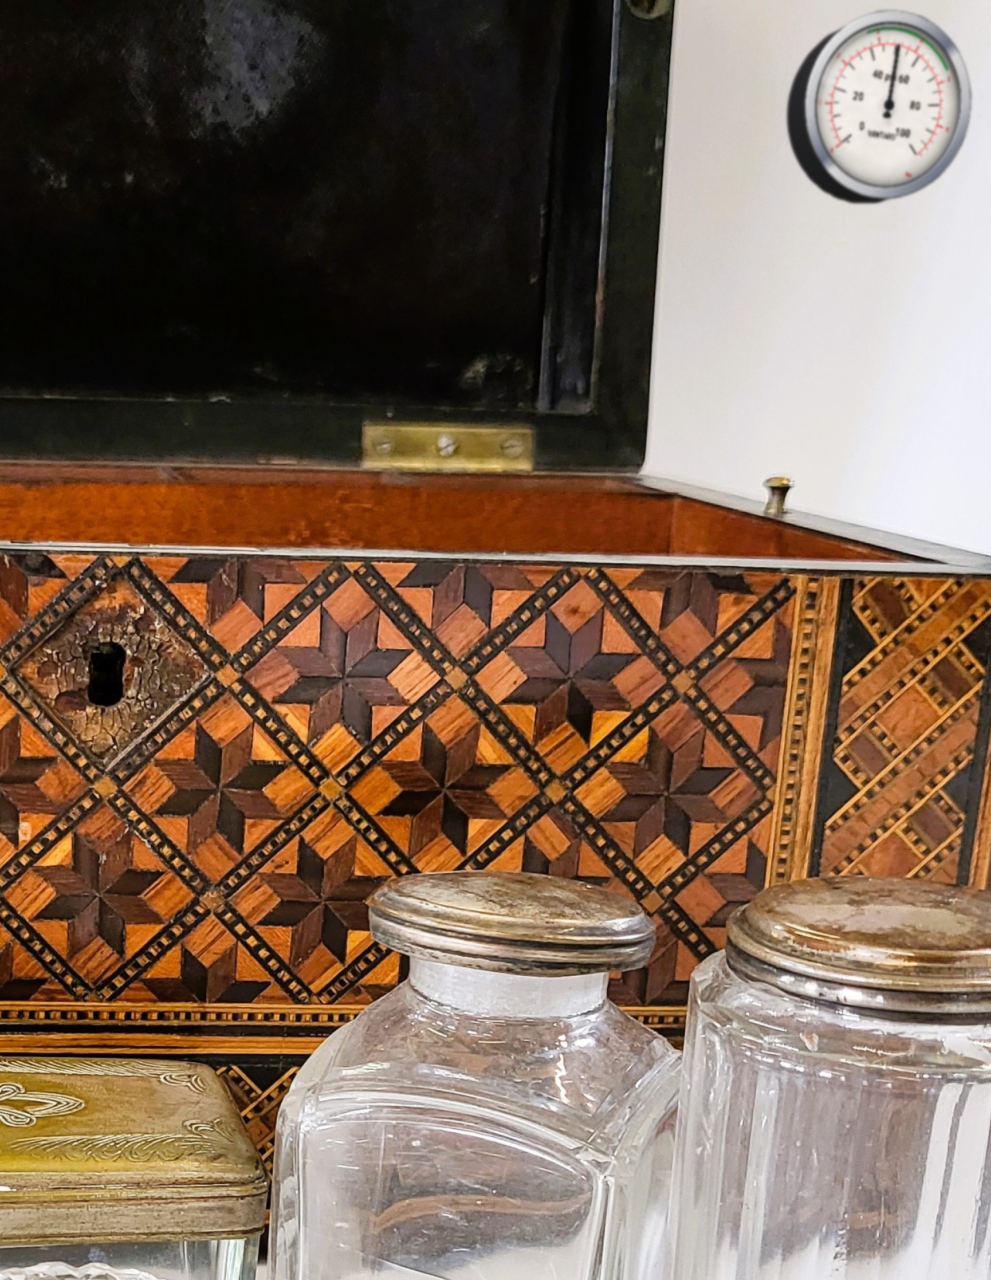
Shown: psi 50
